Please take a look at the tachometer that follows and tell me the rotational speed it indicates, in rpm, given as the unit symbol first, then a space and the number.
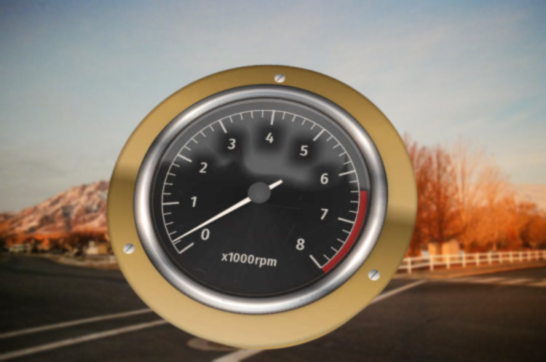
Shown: rpm 200
